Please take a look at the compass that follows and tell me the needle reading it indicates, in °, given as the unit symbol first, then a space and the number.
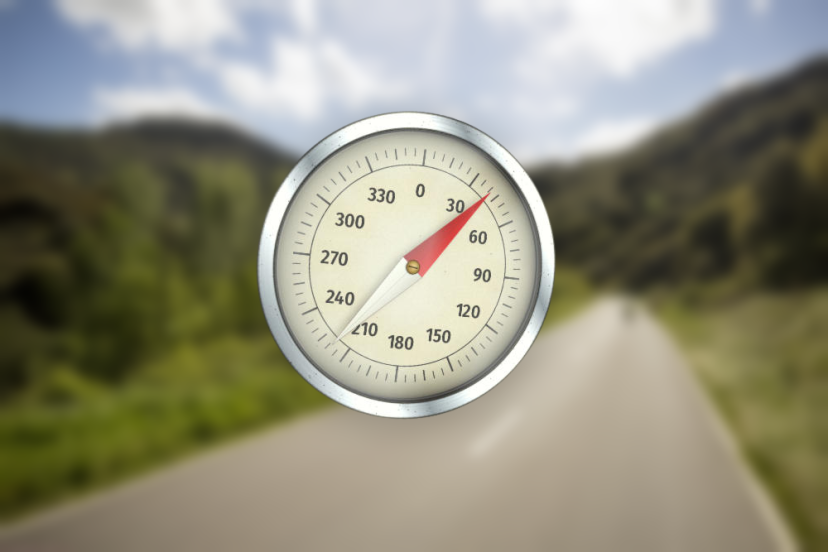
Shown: ° 40
